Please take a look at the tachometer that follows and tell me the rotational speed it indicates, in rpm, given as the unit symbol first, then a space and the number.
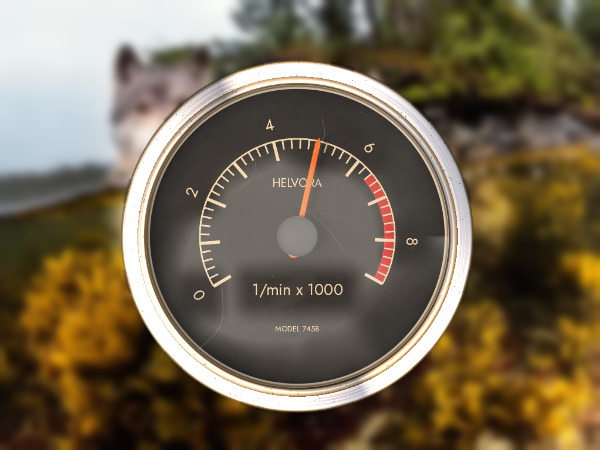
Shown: rpm 5000
